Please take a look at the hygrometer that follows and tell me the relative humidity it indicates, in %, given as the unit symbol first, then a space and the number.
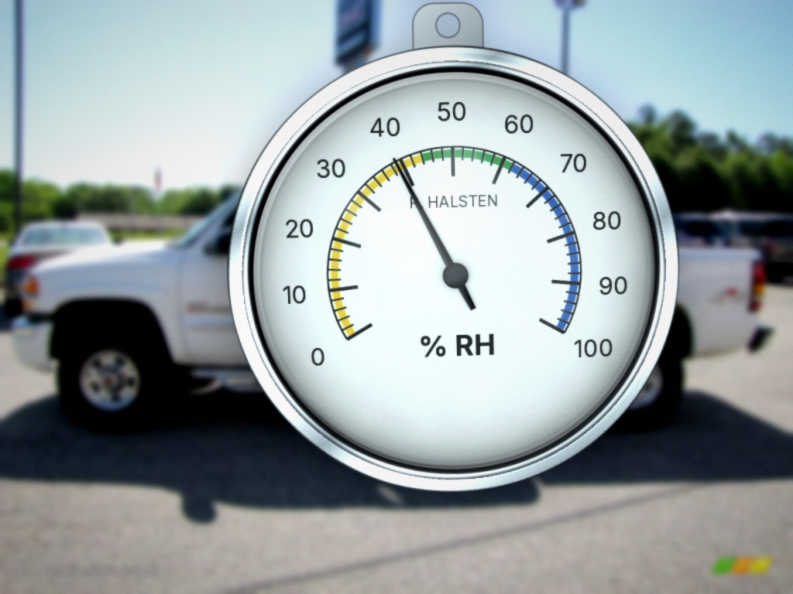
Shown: % 39
